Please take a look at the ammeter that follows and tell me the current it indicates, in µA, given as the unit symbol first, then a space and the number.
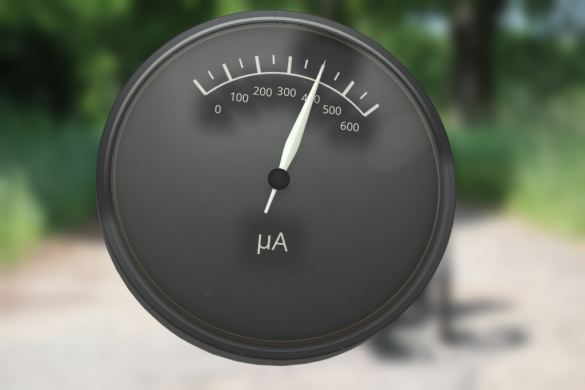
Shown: µA 400
